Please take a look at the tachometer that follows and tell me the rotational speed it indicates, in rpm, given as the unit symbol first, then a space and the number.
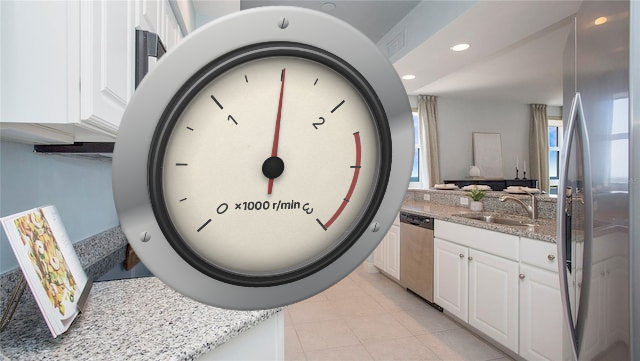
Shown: rpm 1500
